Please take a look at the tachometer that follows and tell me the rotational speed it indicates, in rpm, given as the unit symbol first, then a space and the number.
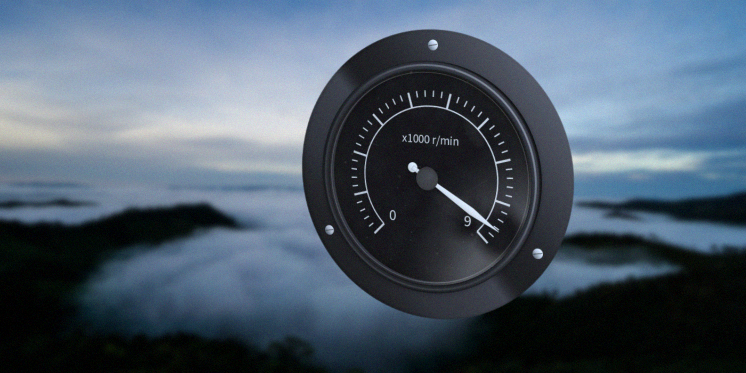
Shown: rpm 8600
